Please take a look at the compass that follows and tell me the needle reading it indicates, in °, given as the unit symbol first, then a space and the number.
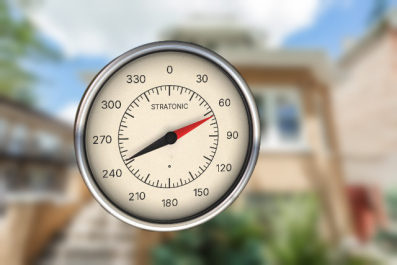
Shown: ° 65
